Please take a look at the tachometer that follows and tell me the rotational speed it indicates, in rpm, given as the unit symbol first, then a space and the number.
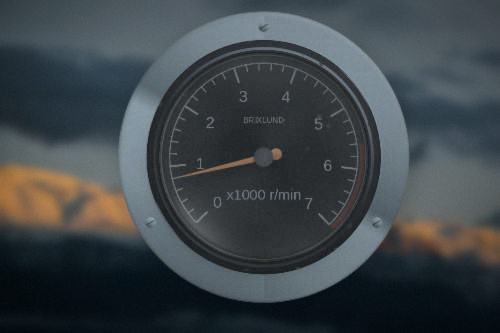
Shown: rpm 800
